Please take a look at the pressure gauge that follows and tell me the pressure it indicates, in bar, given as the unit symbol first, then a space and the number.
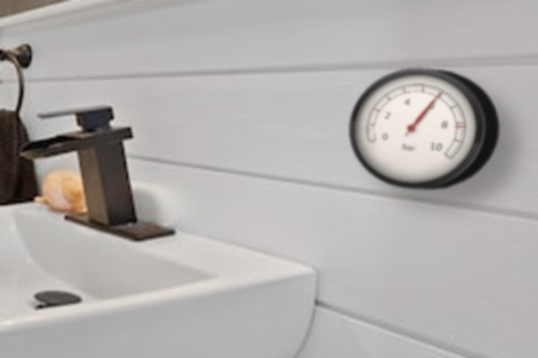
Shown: bar 6
